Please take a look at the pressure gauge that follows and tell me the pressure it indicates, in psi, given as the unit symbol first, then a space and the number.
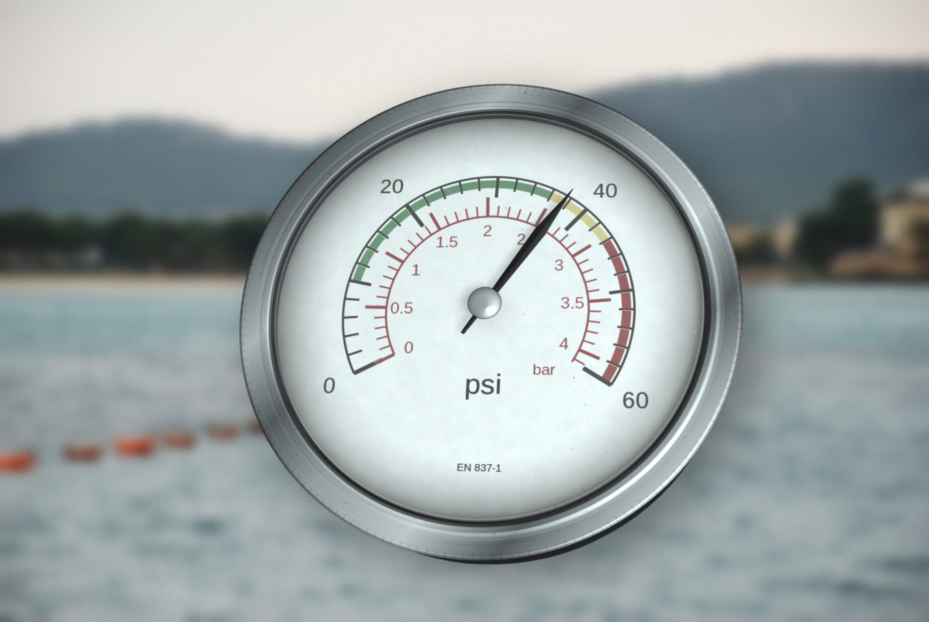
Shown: psi 38
